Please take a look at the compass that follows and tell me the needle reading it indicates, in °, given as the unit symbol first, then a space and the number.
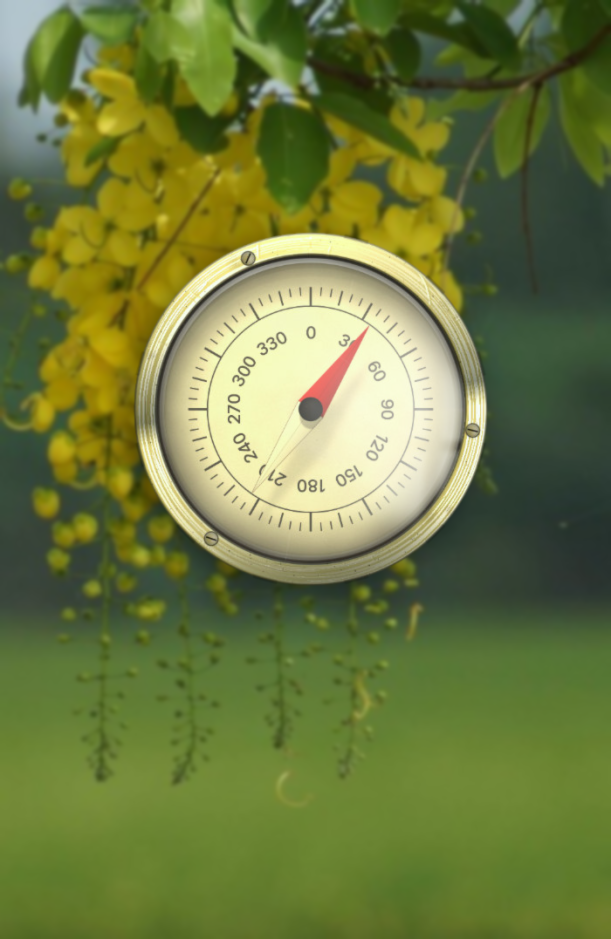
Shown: ° 35
